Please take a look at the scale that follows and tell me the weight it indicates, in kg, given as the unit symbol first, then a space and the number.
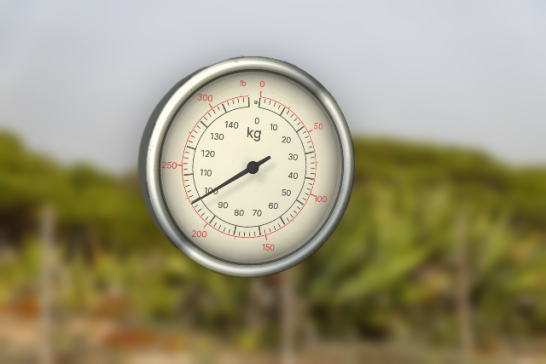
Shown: kg 100
